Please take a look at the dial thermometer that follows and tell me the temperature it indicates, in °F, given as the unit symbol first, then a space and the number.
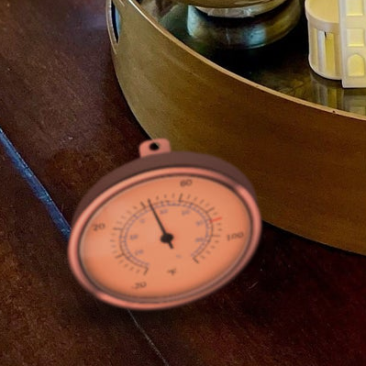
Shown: °F 44
